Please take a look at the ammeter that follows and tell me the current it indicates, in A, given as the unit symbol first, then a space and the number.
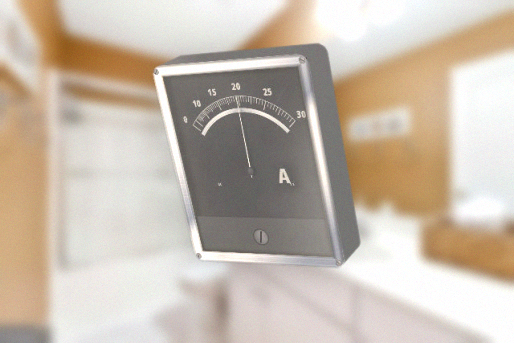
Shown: A 20
